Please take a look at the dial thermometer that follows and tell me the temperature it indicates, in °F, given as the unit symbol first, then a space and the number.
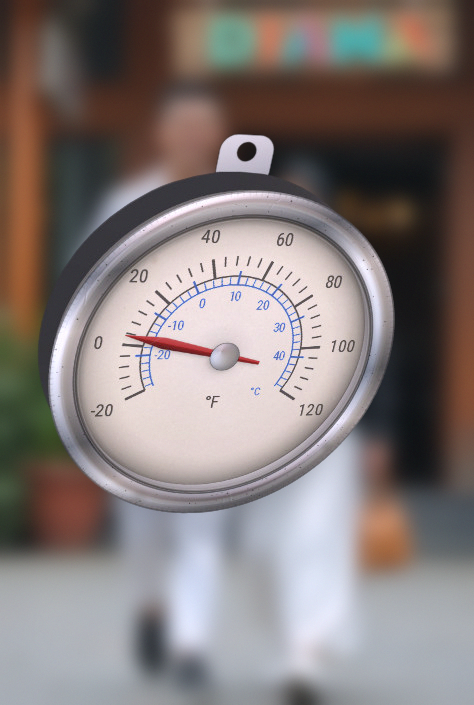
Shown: °F 4
